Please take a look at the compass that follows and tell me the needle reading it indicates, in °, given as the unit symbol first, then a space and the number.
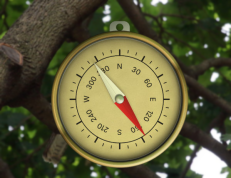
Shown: ° 145
